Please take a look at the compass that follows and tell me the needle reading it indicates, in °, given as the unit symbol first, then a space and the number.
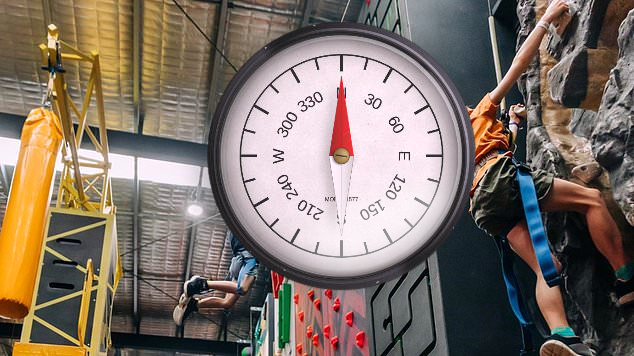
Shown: ° 0
